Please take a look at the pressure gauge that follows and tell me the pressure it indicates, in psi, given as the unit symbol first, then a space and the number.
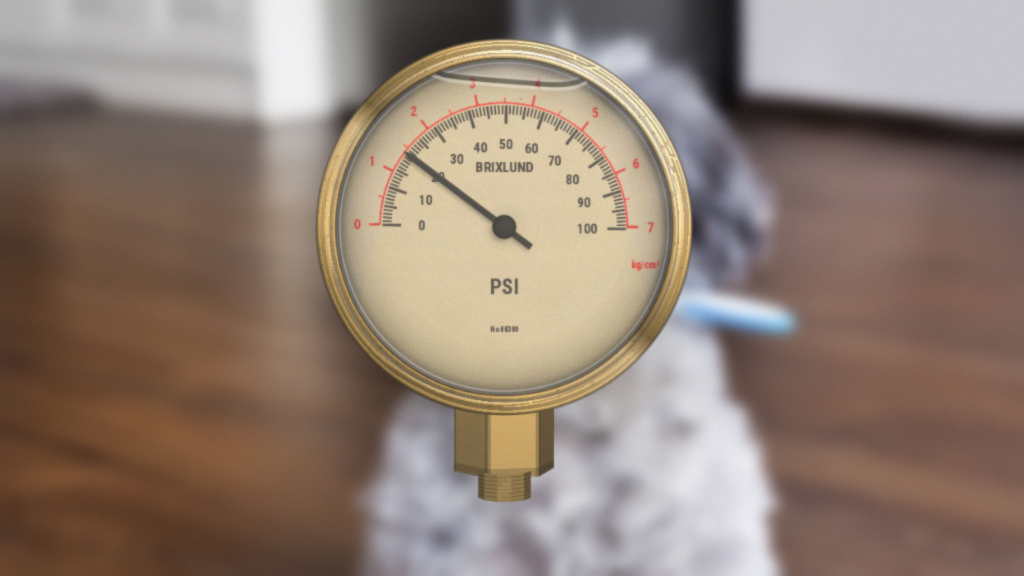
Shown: psi 20
